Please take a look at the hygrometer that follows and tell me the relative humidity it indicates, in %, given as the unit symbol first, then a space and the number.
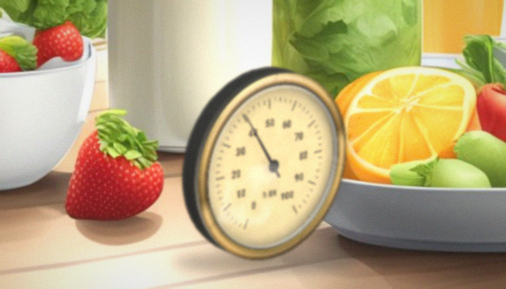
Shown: % 40
